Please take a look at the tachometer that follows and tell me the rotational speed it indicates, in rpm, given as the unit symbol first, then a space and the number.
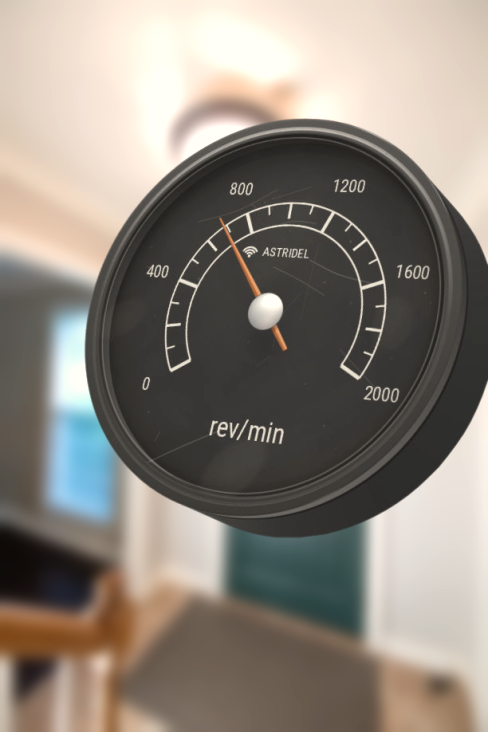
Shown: rpm 700
